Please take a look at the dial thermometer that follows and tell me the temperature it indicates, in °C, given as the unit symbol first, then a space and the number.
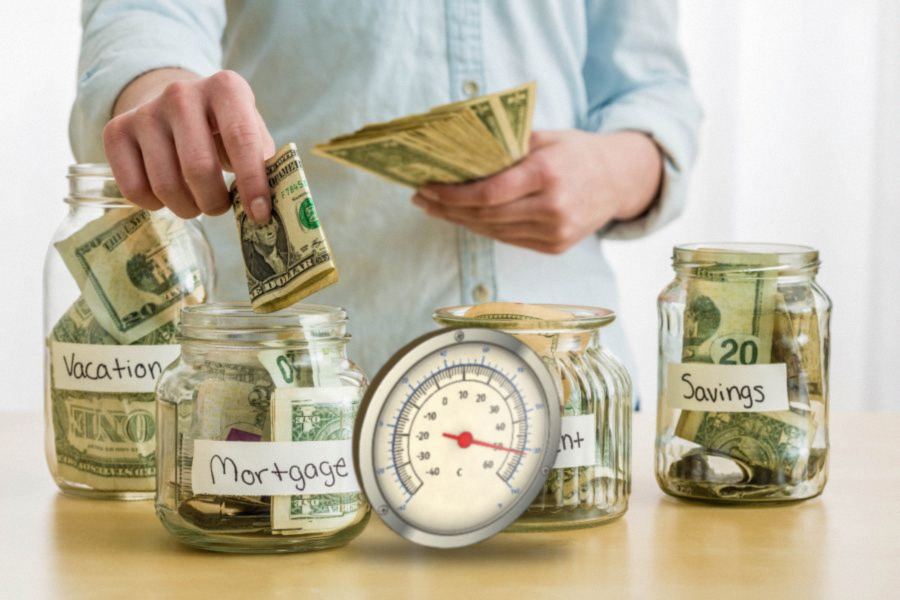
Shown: °C 50
